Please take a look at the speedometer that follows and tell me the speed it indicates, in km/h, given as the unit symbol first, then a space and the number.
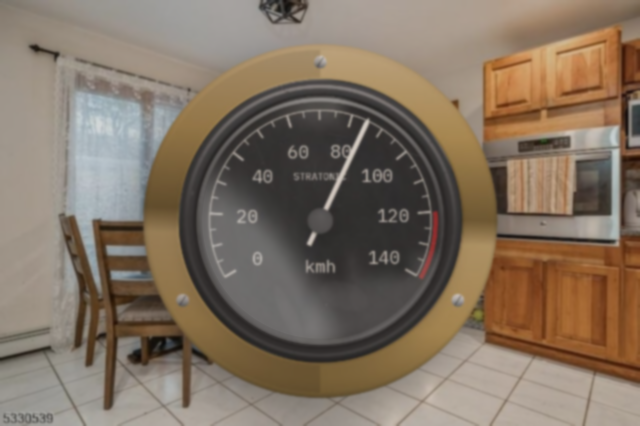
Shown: km/h 85
